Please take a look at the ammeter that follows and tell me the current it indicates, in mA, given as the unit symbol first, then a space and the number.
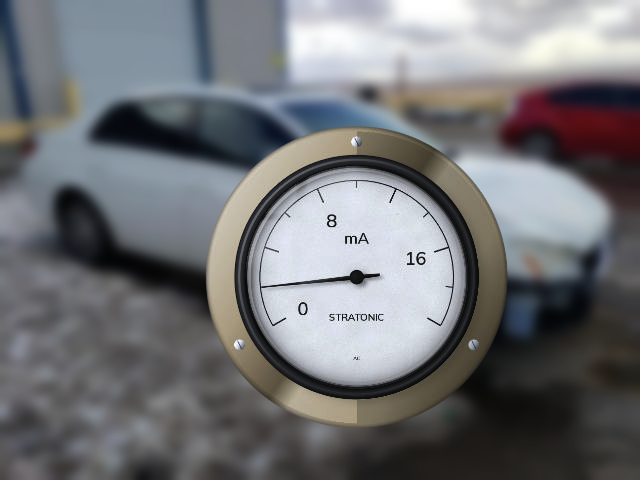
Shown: mA 2
